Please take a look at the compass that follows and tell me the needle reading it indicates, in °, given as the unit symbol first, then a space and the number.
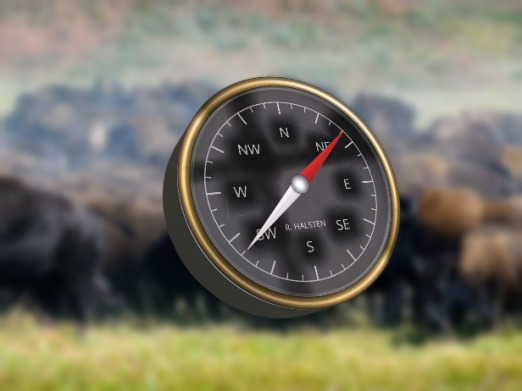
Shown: ° 50
